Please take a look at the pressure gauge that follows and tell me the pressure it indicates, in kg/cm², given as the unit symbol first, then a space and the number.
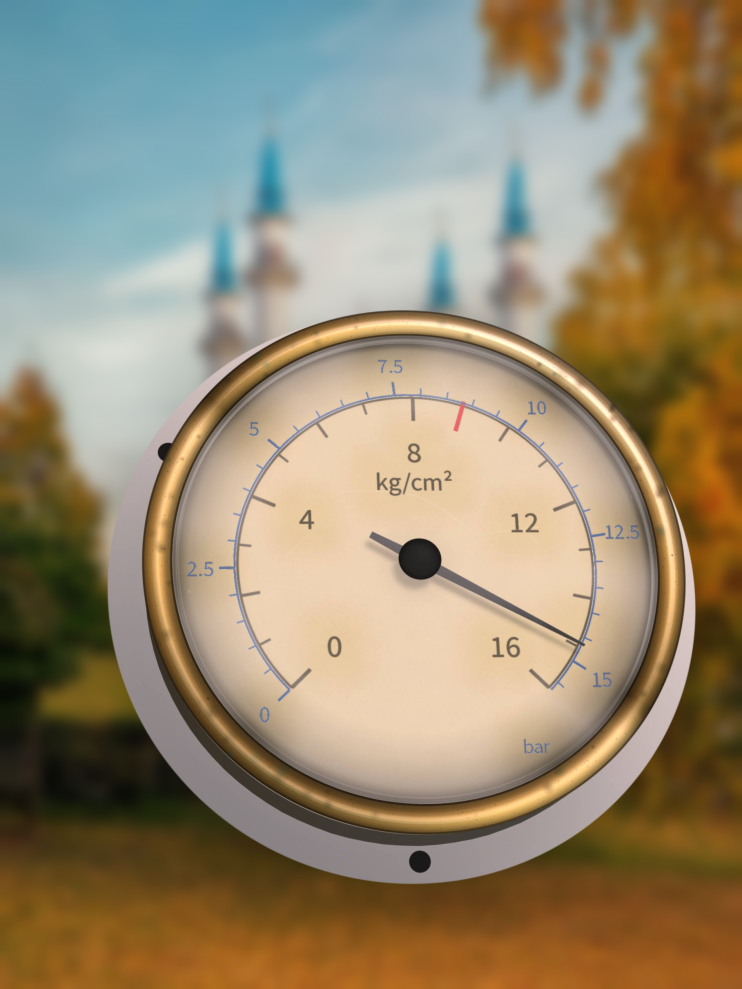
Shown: kg/cm² 15
